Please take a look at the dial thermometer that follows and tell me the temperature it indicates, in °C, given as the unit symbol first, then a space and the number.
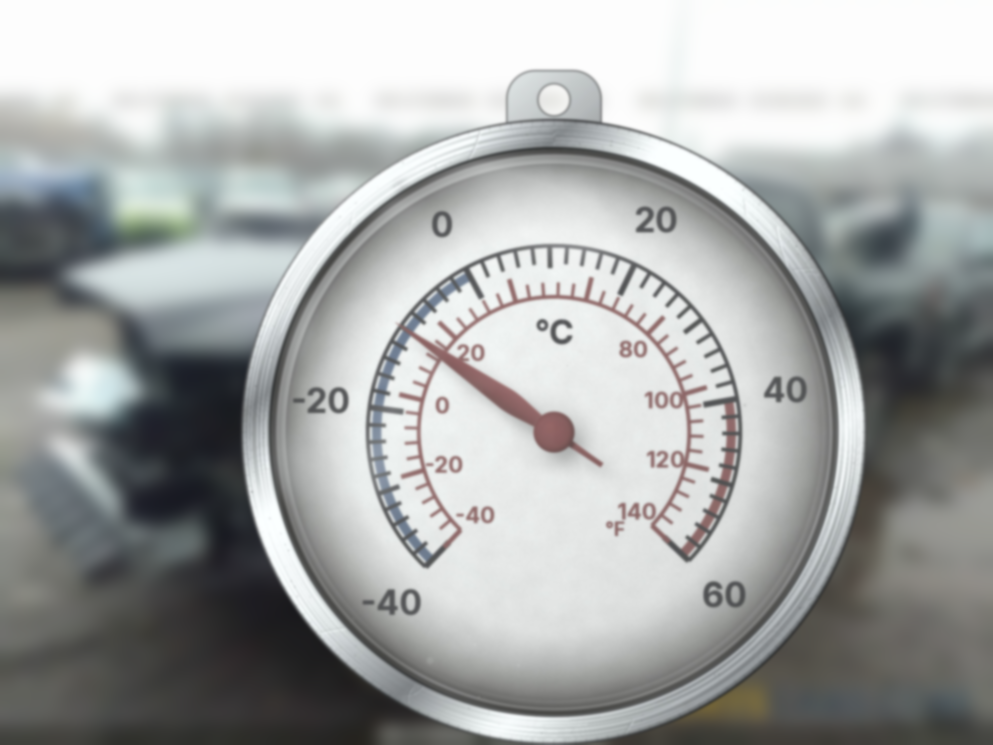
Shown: °C -10
